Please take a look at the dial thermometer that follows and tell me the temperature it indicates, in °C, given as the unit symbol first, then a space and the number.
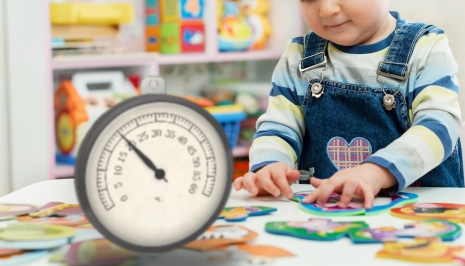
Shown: °C 20
